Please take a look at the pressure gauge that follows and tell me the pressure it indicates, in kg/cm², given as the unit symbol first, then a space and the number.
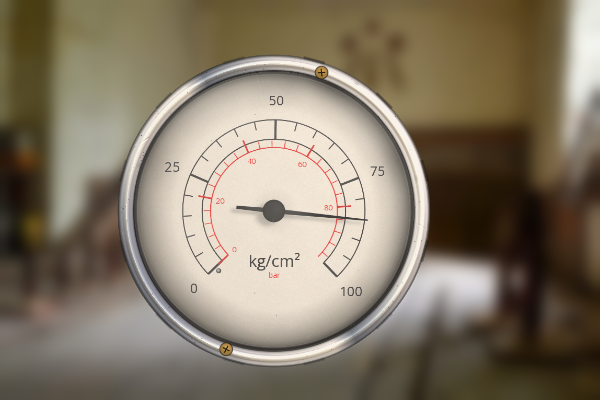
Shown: kg/cm² 85
